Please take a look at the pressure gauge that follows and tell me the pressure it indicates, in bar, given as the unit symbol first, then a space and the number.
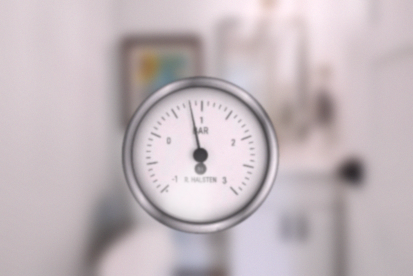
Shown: bar 0.8
